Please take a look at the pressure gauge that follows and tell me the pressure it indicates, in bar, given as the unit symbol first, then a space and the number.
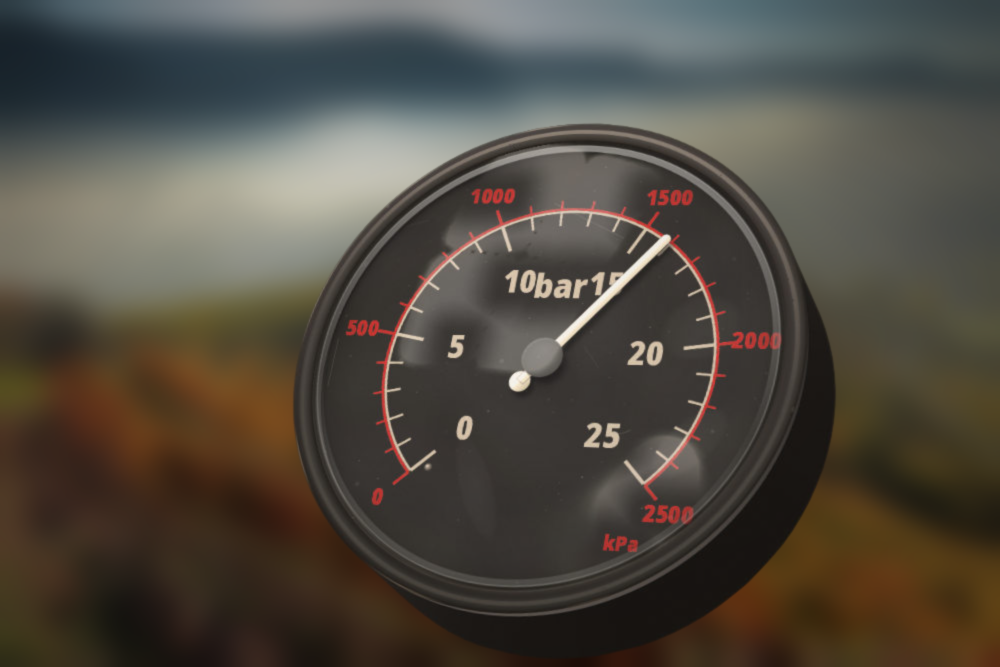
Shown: bar 16
